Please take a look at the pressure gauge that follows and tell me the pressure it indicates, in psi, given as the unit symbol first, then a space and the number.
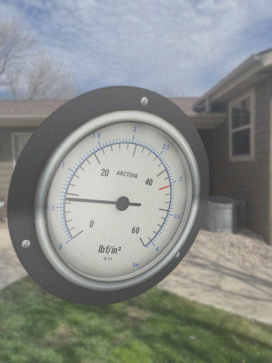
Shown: psi 9
